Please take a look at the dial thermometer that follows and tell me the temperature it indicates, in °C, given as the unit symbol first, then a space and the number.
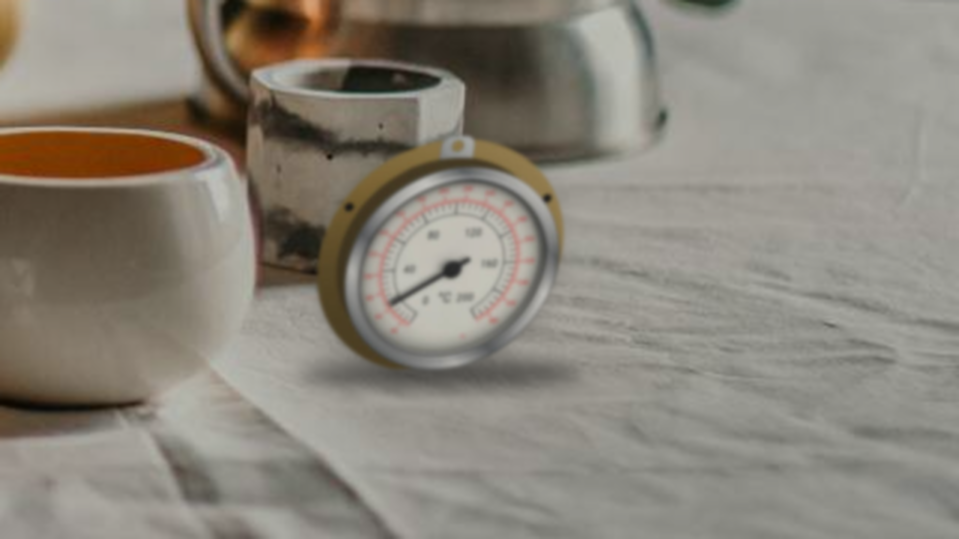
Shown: °C 20
